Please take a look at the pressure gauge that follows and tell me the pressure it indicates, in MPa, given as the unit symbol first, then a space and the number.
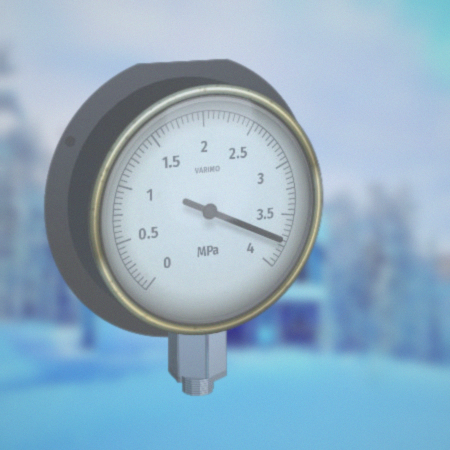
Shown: MPa 3.75
